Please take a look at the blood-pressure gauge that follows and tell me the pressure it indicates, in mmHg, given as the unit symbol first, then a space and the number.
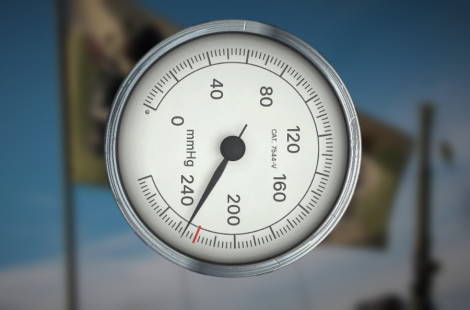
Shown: mmHg 226
